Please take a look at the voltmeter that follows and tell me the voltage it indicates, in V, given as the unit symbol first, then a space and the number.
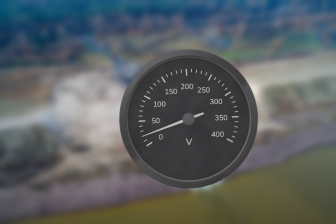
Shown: V 20
